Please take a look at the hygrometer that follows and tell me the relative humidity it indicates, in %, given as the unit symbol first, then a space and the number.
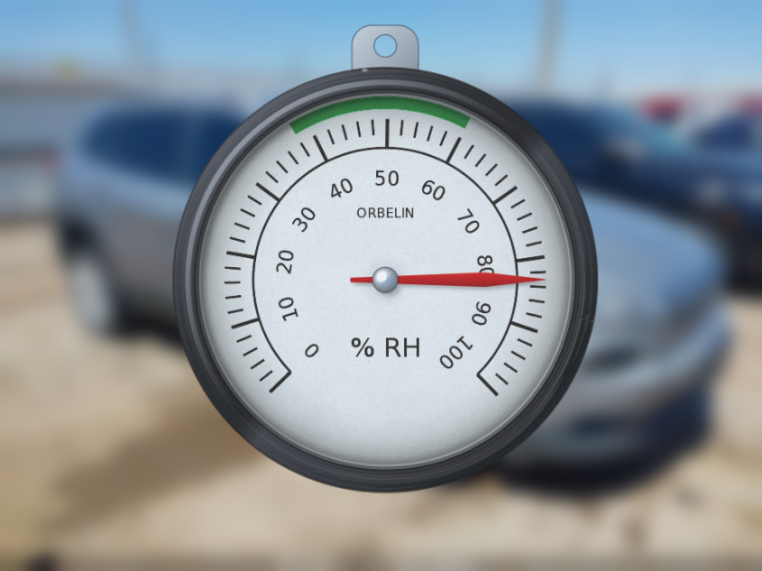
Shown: % 83
